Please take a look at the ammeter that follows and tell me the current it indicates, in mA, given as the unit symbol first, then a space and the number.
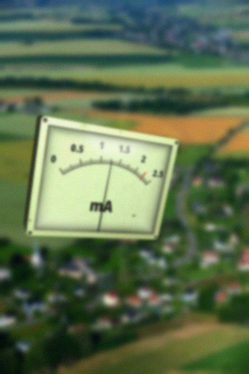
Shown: mA 1.25
